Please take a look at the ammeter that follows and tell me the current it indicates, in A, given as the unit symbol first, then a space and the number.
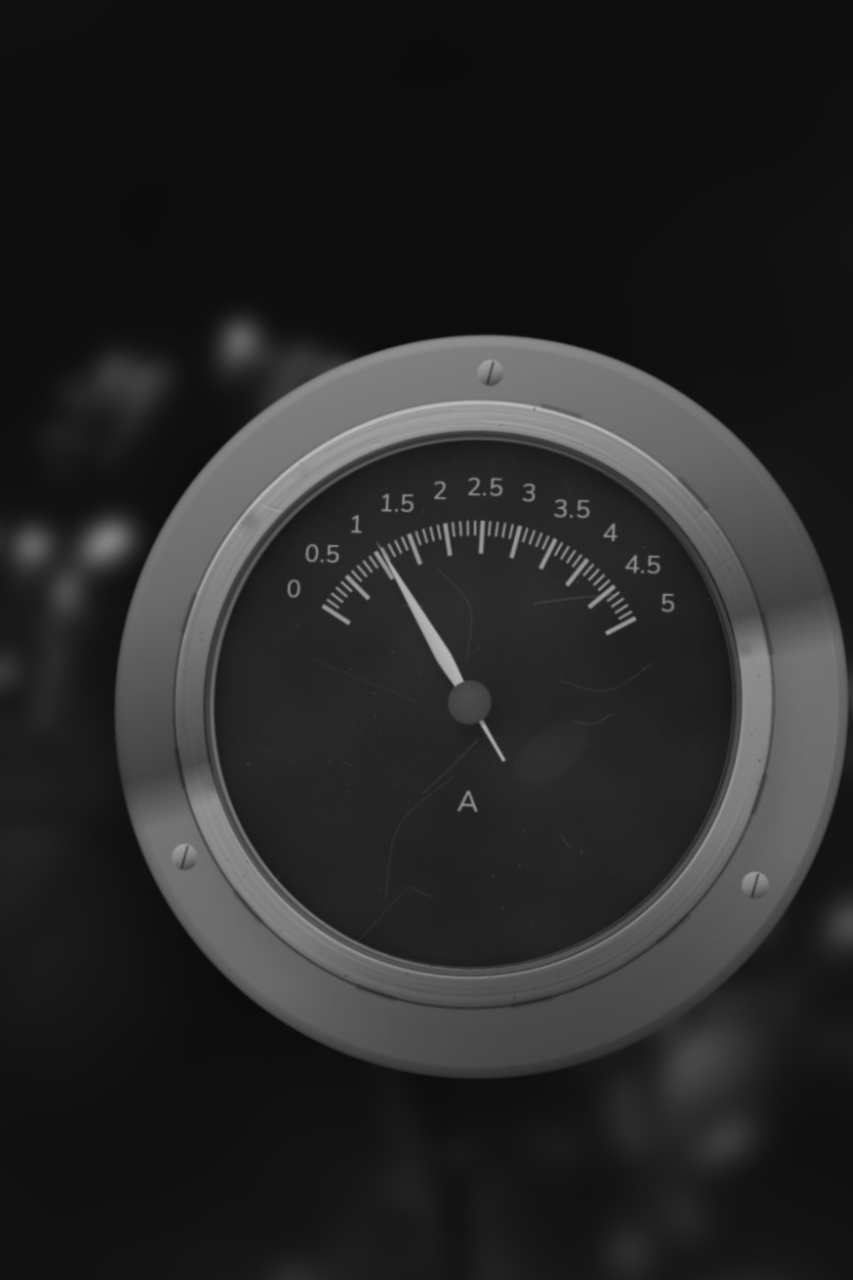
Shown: A 1.1
